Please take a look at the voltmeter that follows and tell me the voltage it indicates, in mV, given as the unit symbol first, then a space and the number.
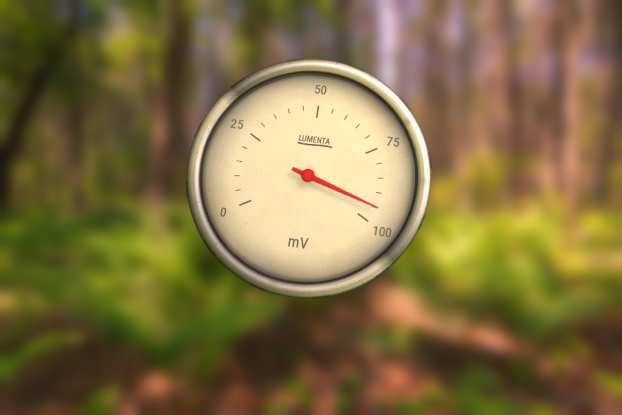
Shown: mV 95
